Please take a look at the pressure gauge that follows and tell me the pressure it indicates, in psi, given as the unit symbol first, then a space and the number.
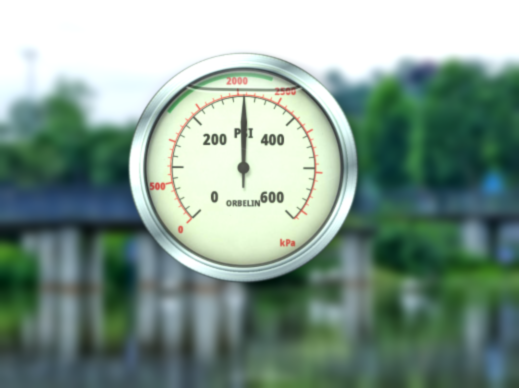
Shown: psi 300
